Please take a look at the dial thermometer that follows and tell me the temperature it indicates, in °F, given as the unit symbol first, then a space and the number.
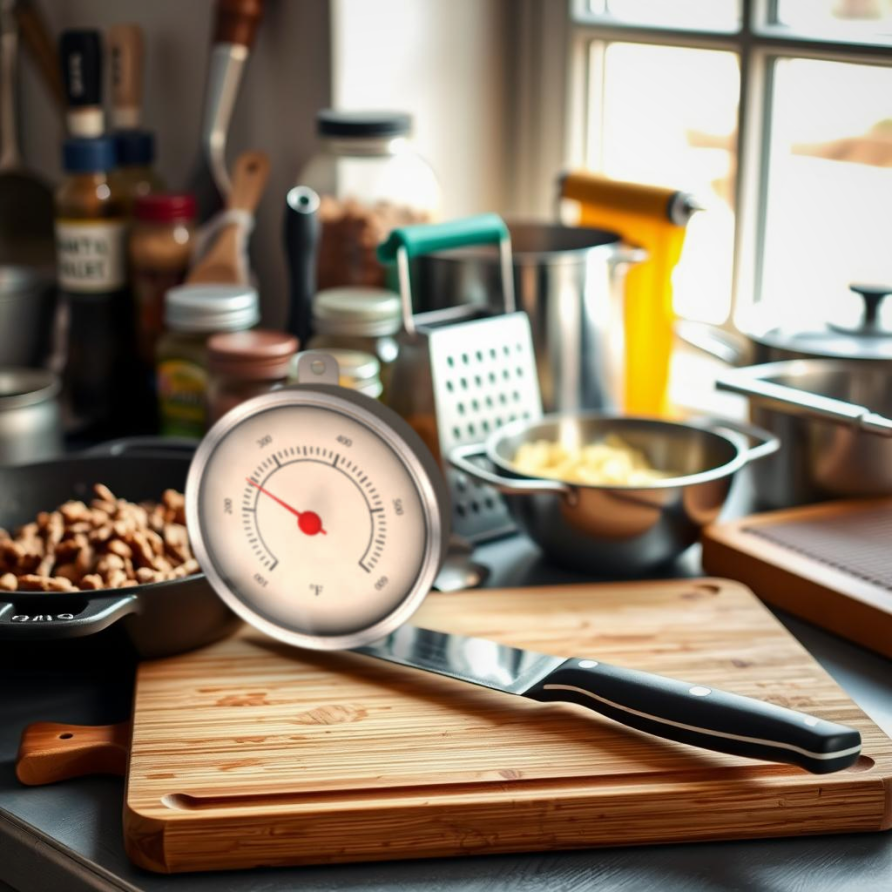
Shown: °F 250
